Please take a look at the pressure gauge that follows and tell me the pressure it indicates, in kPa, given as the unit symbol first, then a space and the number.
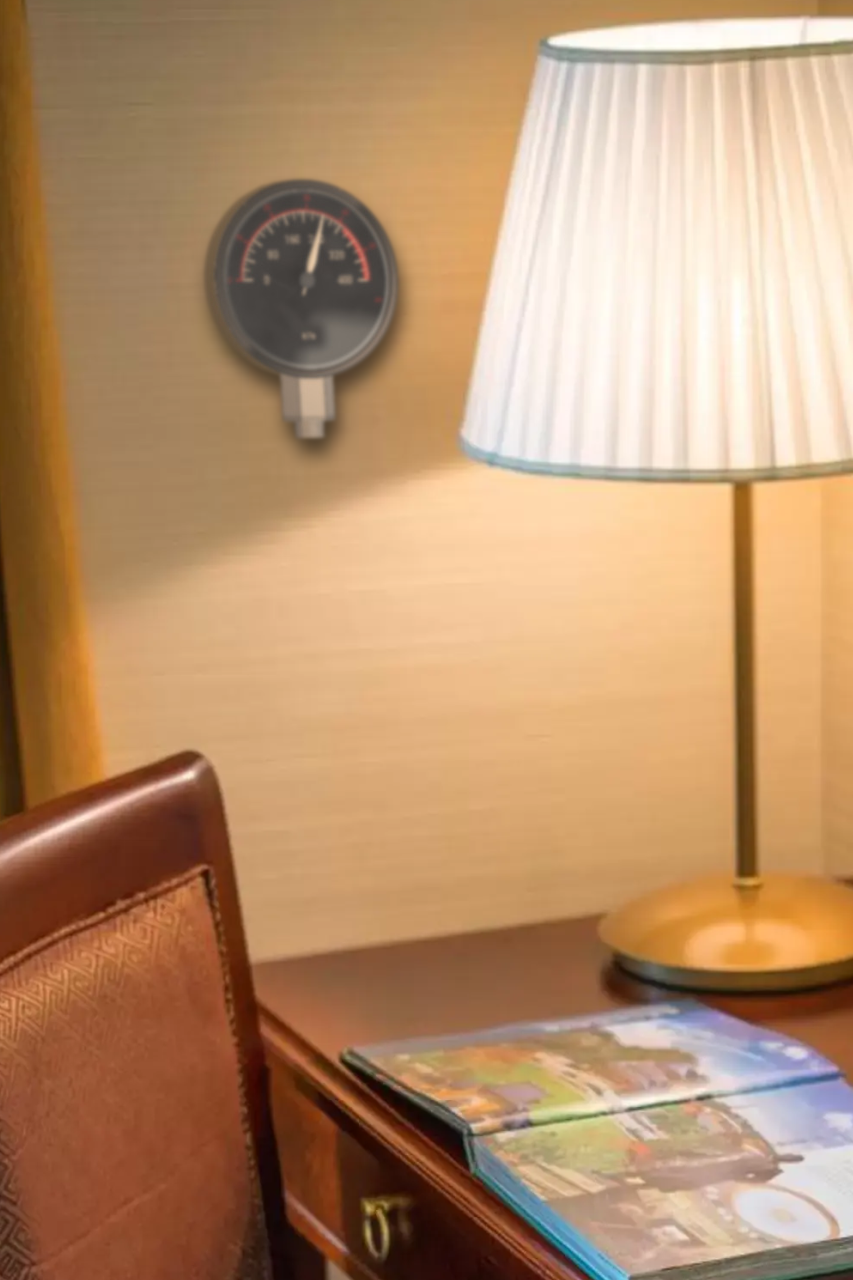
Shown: kPa 240
